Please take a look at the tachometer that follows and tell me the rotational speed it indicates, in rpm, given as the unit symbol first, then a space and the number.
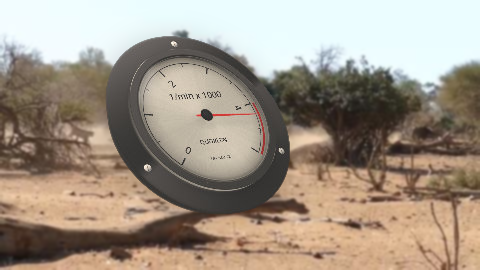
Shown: rpm 4250
